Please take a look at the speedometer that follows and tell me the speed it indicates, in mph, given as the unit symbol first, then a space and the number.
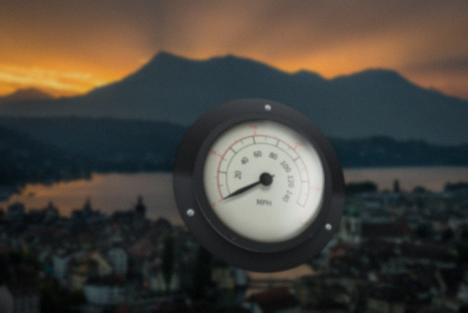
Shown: mph 0
